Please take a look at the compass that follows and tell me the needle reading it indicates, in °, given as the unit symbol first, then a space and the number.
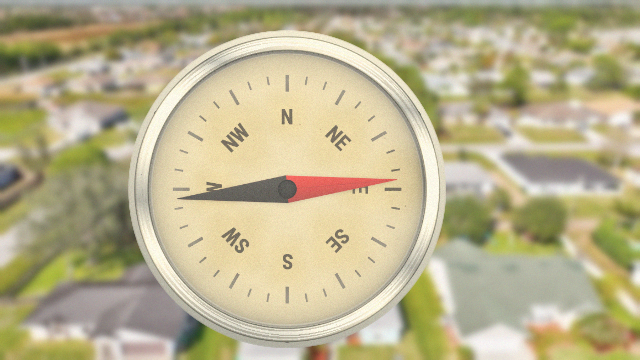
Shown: ° 85
